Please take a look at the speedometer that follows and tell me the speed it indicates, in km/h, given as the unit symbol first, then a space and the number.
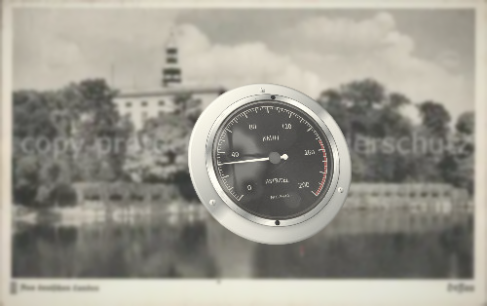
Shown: km/h 30
